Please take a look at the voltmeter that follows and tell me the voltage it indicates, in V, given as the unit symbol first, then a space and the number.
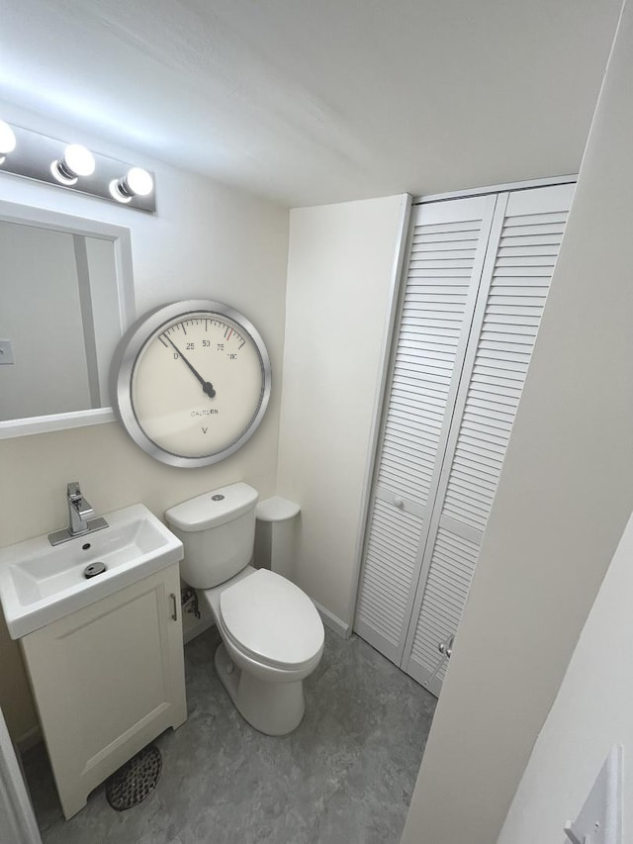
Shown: V 5
